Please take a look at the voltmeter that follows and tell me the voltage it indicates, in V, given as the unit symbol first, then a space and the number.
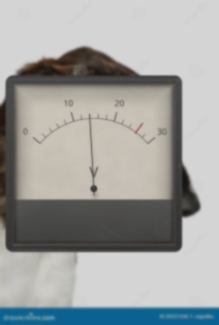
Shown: V 14
